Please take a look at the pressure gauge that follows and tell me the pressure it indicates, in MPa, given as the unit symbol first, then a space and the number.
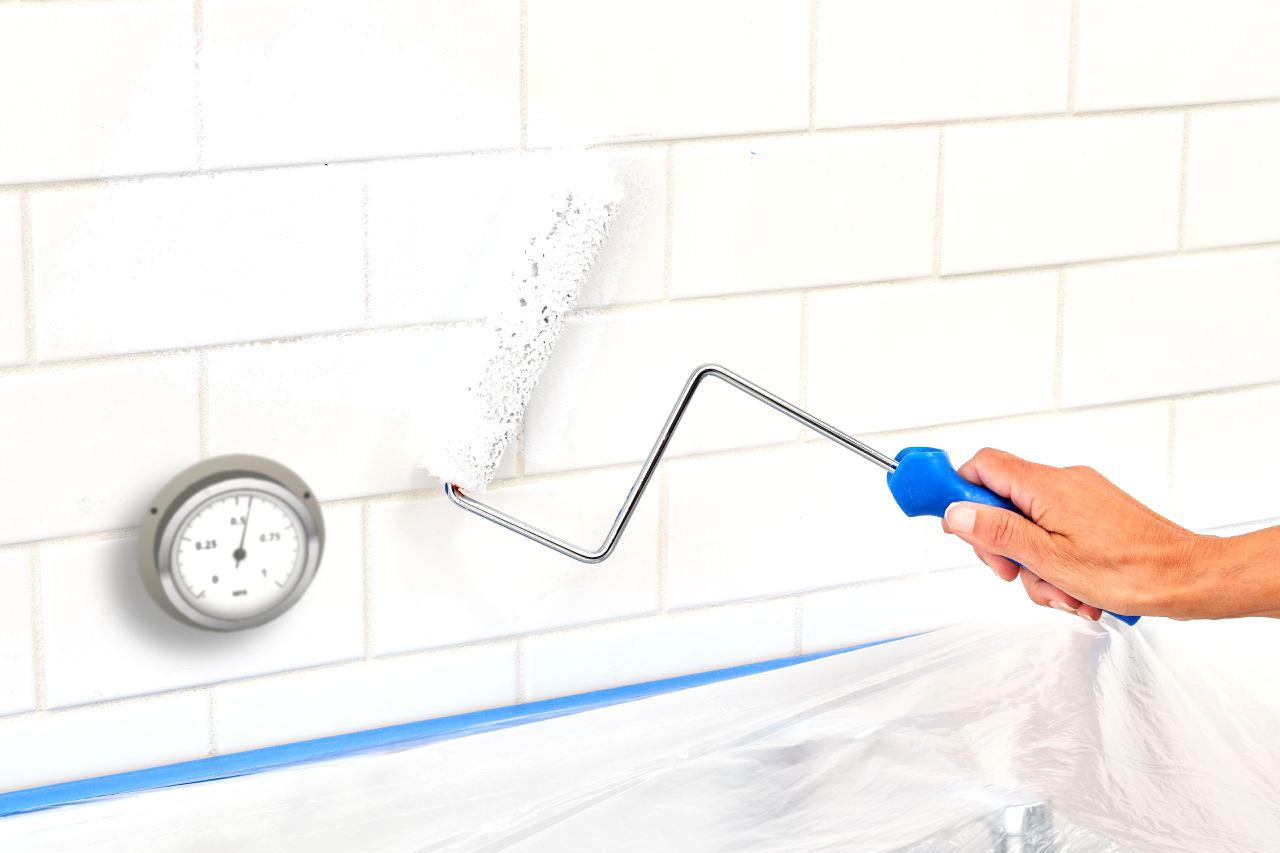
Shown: MPa 0.55
